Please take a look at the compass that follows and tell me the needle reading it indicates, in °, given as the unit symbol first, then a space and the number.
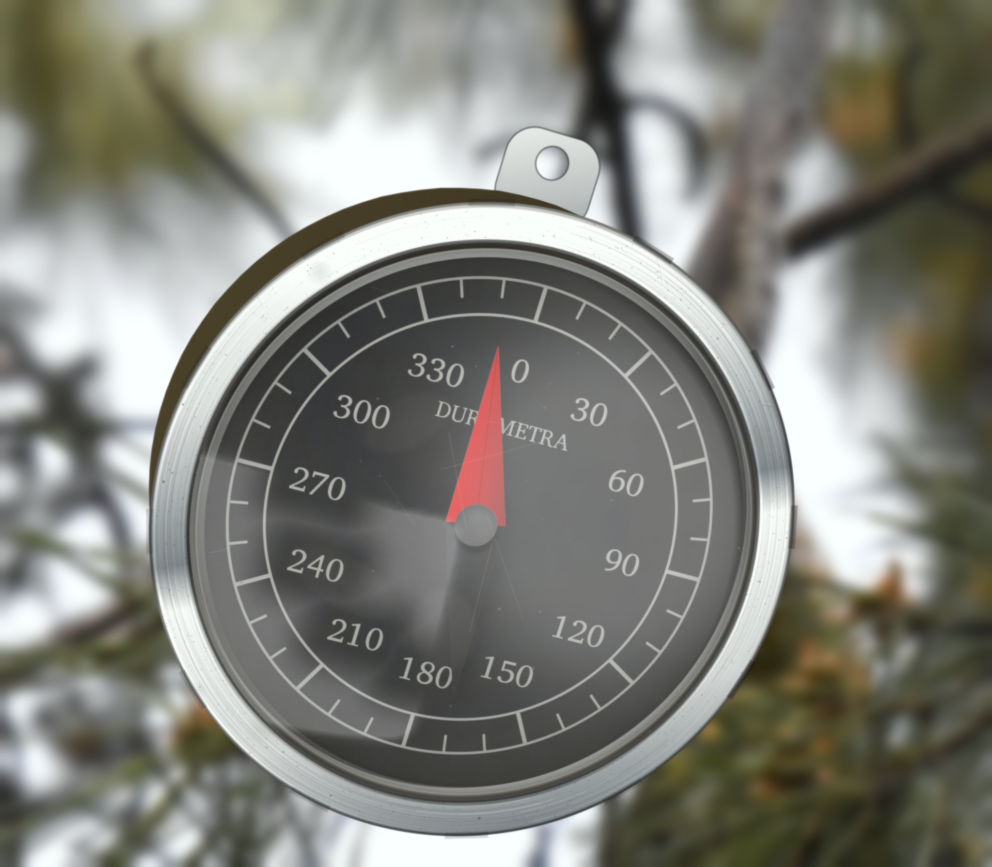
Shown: ° 350
